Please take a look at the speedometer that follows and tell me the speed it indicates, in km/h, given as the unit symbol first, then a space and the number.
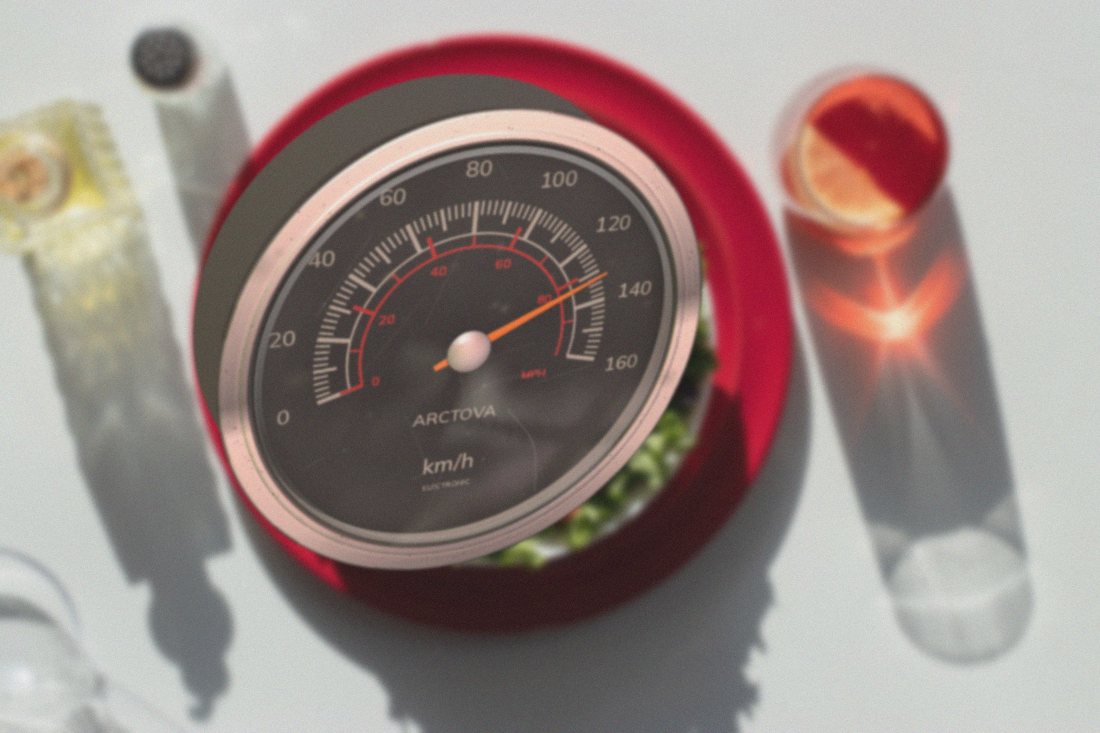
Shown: km/h 130
